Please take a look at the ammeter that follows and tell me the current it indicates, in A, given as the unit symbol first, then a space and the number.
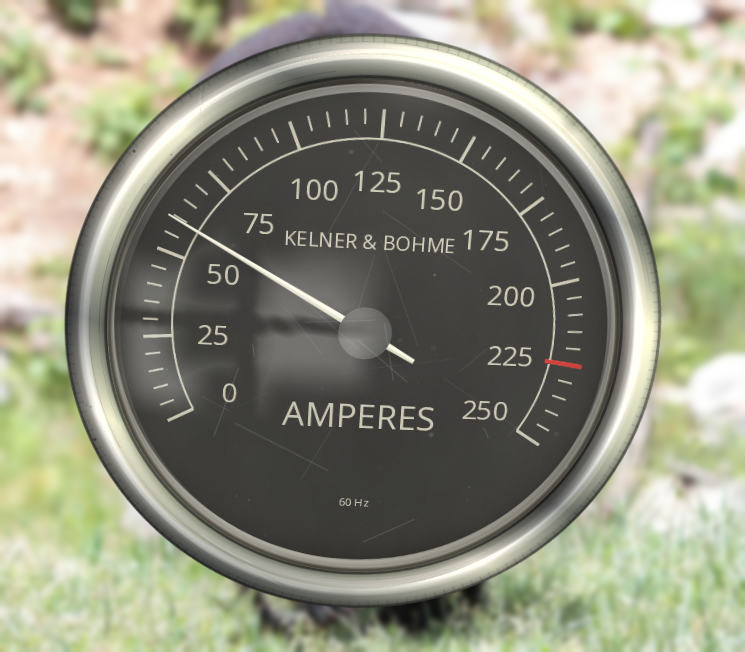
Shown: A 60
